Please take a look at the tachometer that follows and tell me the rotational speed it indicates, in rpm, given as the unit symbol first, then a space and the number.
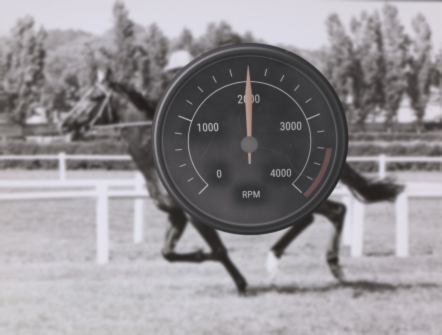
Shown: rpm 2000
